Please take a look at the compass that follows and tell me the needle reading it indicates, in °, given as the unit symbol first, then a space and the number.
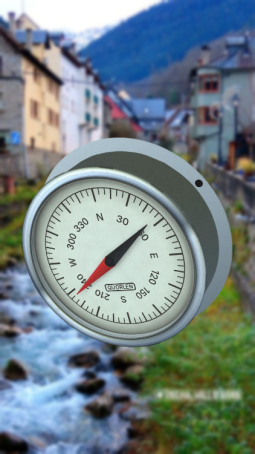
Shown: ° 235
